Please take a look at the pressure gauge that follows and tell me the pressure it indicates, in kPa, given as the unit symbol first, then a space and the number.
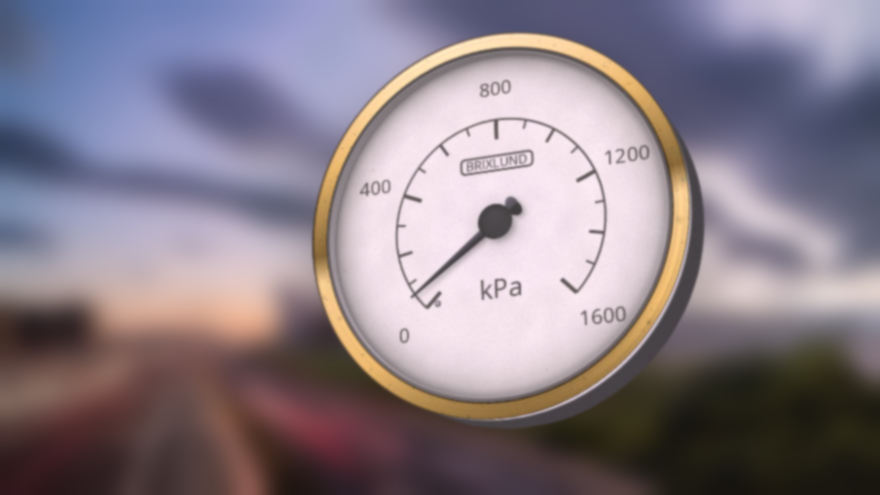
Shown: kPa 50
